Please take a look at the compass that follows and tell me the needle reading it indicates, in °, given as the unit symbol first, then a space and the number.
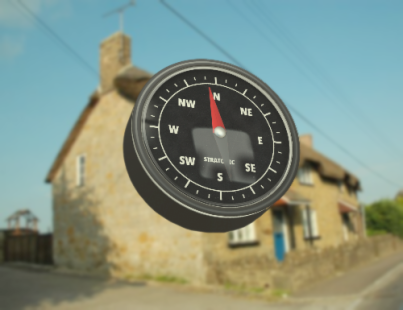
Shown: ° 350
